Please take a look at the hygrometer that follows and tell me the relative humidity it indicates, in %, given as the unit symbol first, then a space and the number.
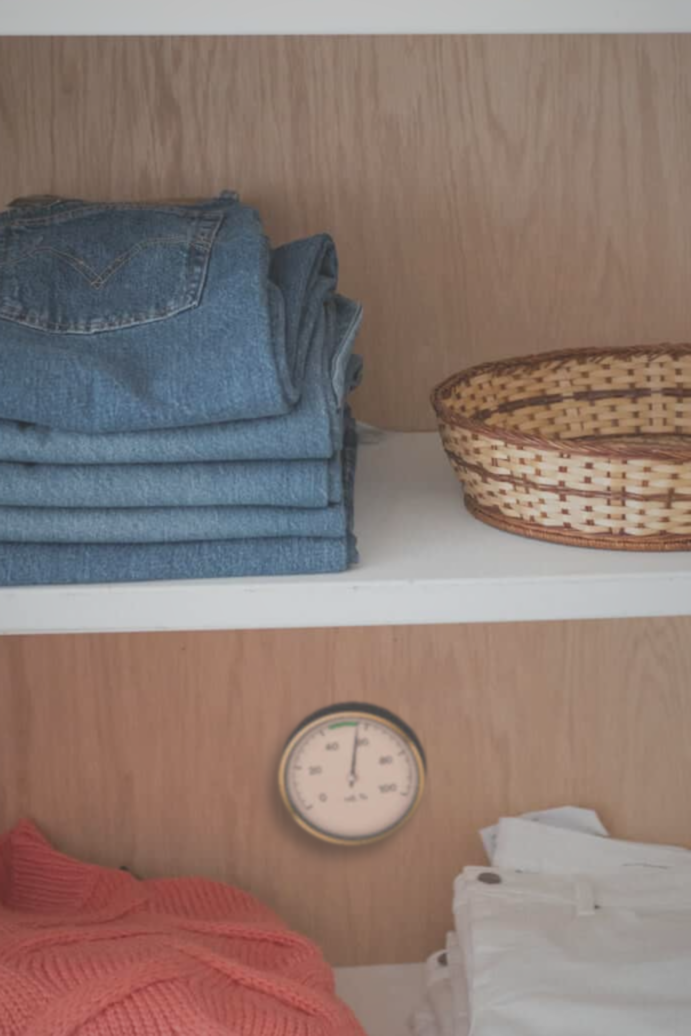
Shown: % 56
